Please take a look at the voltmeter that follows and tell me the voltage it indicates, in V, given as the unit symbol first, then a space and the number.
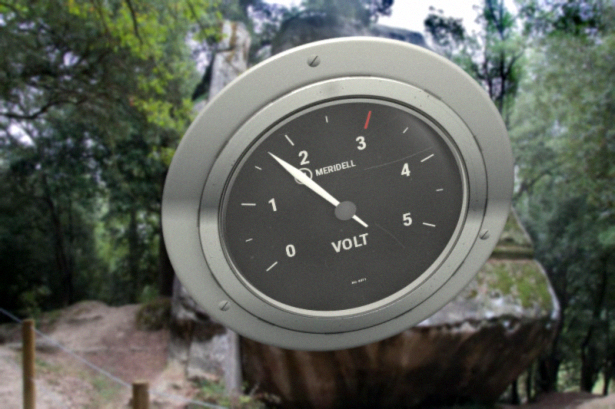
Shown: V 1.75
